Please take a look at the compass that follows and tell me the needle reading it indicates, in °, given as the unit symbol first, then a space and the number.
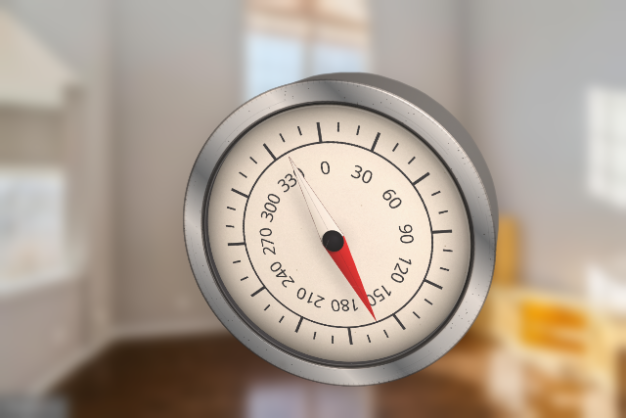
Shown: ° 160
